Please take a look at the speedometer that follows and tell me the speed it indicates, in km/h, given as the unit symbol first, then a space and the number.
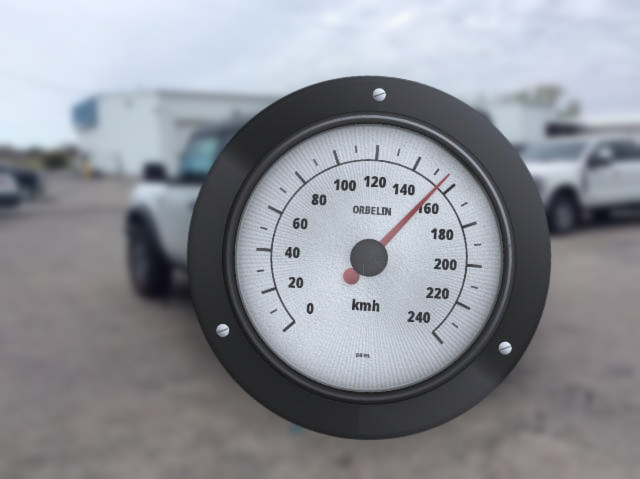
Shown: km/h 155
